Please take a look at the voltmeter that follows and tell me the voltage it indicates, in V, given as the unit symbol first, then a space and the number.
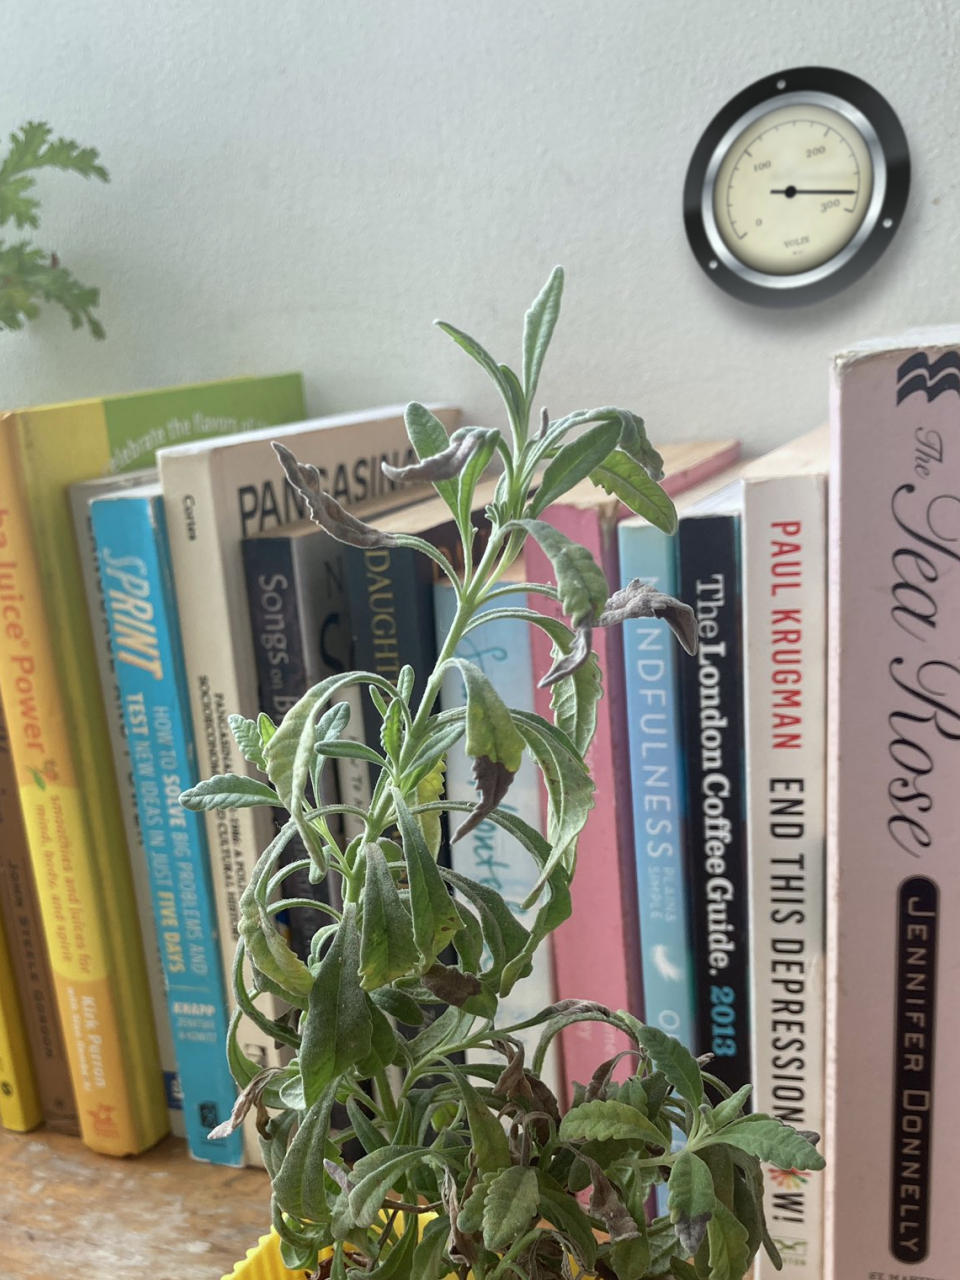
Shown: V 280
